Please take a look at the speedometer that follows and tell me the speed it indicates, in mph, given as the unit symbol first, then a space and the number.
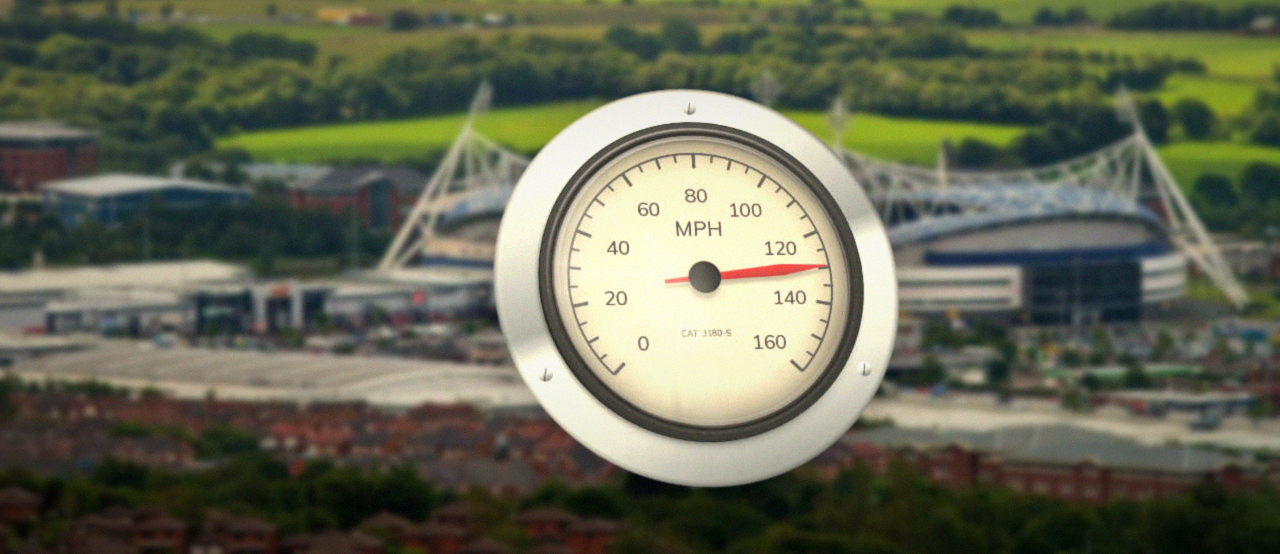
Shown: mph 130
